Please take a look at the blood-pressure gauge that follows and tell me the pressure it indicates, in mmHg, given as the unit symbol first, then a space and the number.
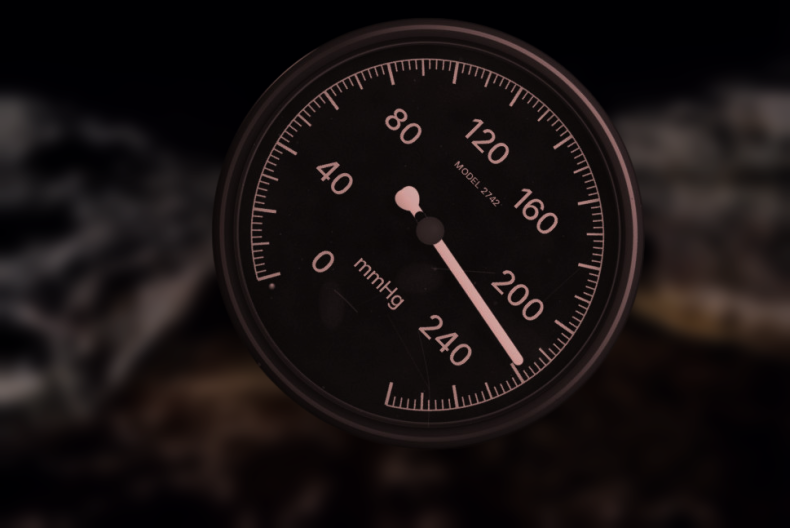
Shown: mmHg 218
